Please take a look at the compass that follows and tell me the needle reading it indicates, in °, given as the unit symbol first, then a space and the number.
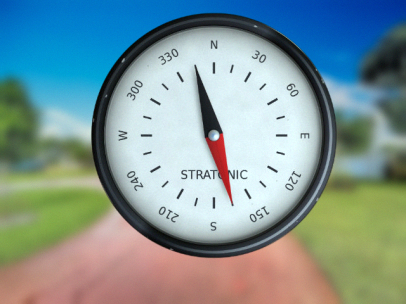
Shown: ° 165
